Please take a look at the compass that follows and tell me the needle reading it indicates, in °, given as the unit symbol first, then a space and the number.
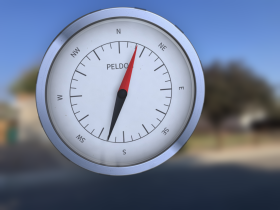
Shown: ° 20
